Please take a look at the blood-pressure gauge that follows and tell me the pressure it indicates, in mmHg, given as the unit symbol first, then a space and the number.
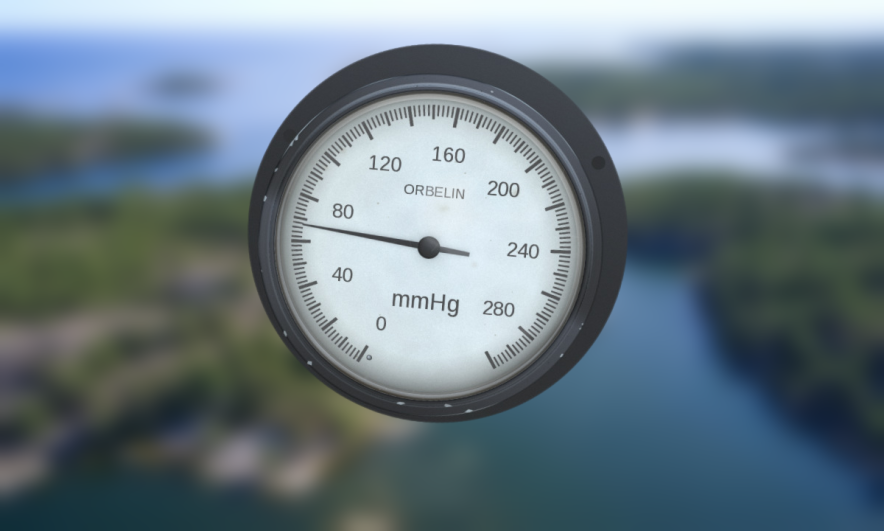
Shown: mmHg 68
